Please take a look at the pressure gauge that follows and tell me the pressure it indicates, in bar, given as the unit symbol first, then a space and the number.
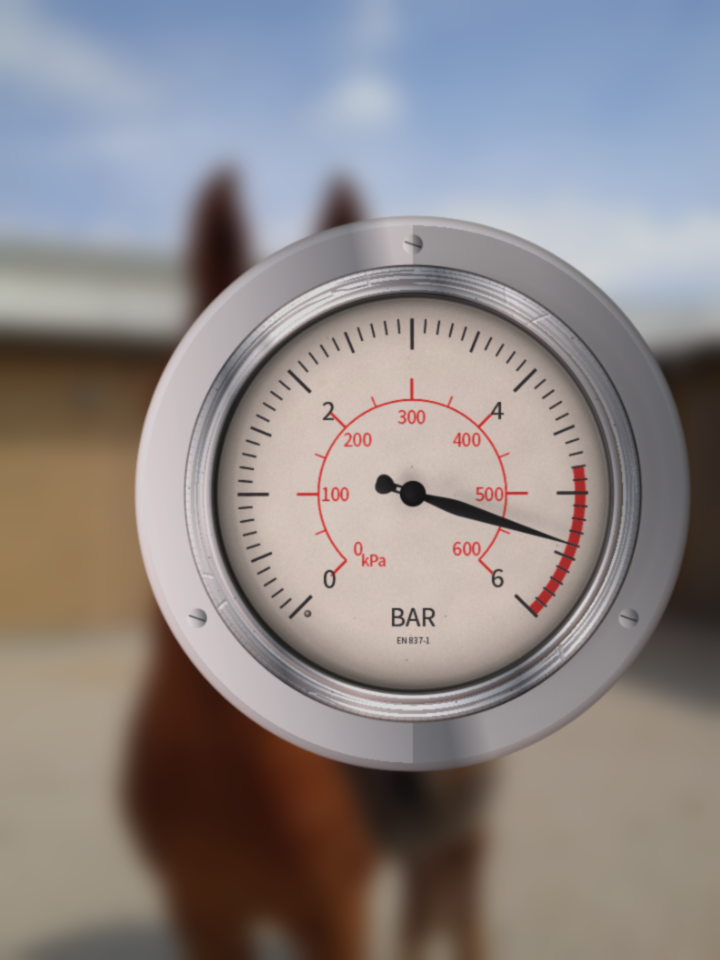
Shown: bar 5.4
